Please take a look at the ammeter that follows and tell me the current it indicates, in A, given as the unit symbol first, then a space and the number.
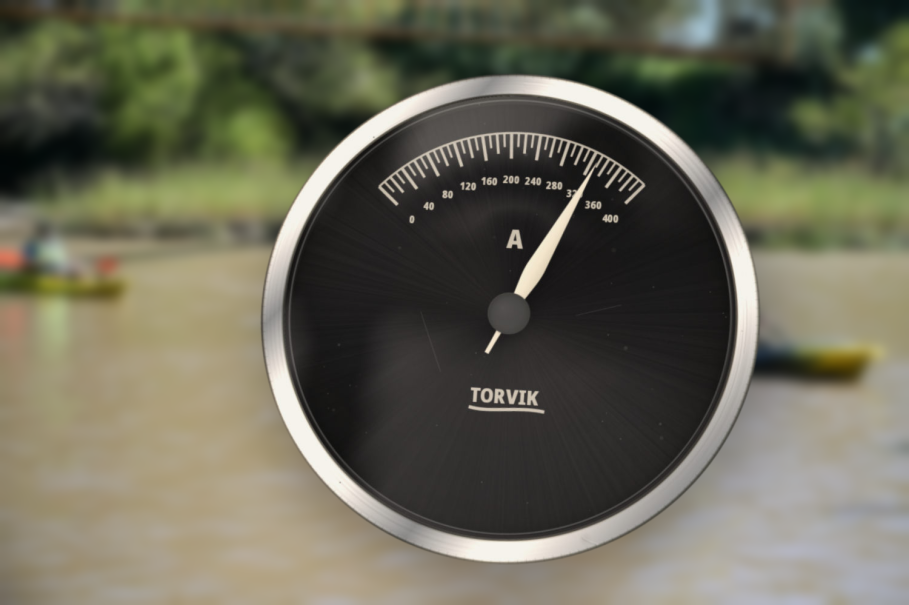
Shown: A 330
